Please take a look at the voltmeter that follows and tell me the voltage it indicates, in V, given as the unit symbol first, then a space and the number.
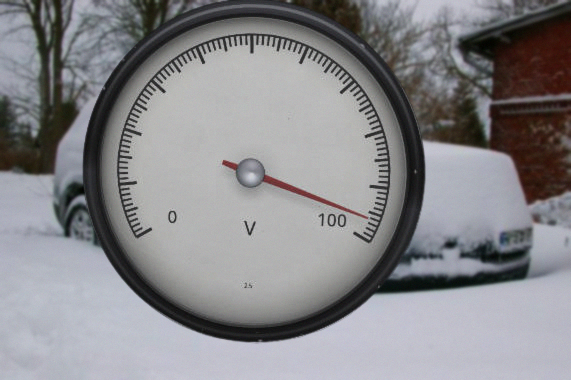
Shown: V 96
